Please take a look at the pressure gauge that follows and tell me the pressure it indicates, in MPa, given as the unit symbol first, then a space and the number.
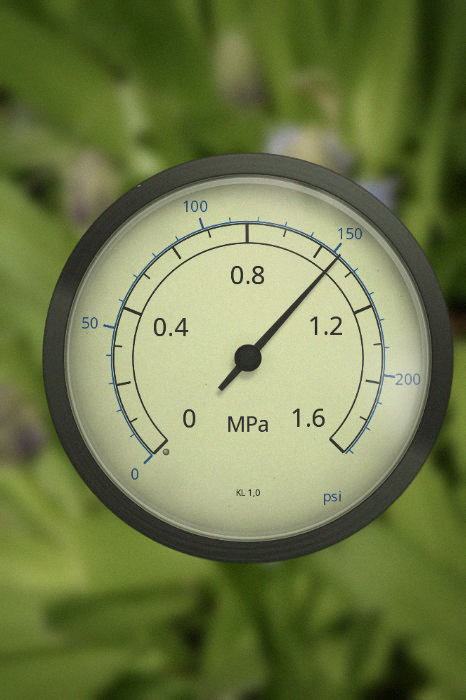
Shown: MPa 1.05
